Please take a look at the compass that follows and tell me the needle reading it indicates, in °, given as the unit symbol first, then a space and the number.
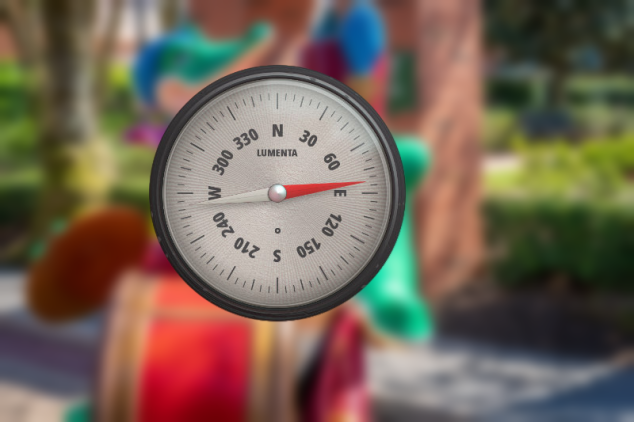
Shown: ° 82.5
